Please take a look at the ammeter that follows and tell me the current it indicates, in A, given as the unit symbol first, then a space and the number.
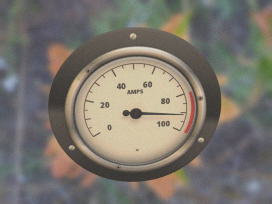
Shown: A 90
